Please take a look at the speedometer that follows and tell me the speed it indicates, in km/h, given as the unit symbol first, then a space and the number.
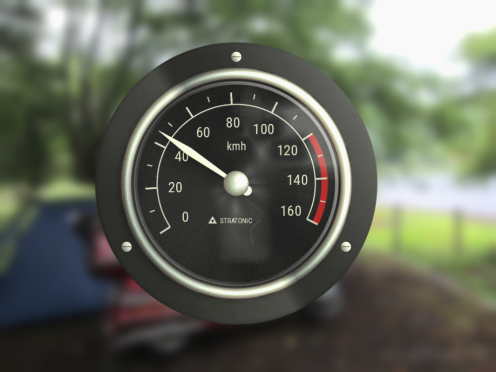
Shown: km/h 45
